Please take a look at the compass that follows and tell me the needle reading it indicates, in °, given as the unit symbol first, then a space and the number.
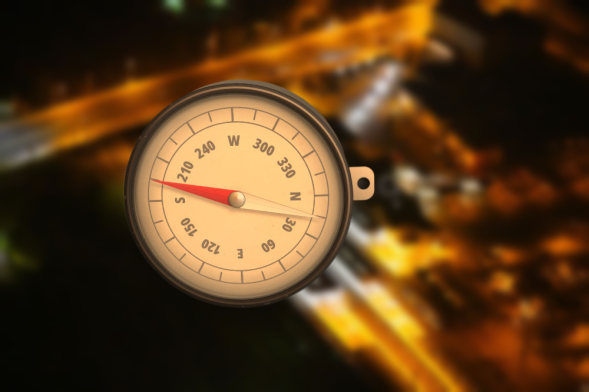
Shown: ° 195
